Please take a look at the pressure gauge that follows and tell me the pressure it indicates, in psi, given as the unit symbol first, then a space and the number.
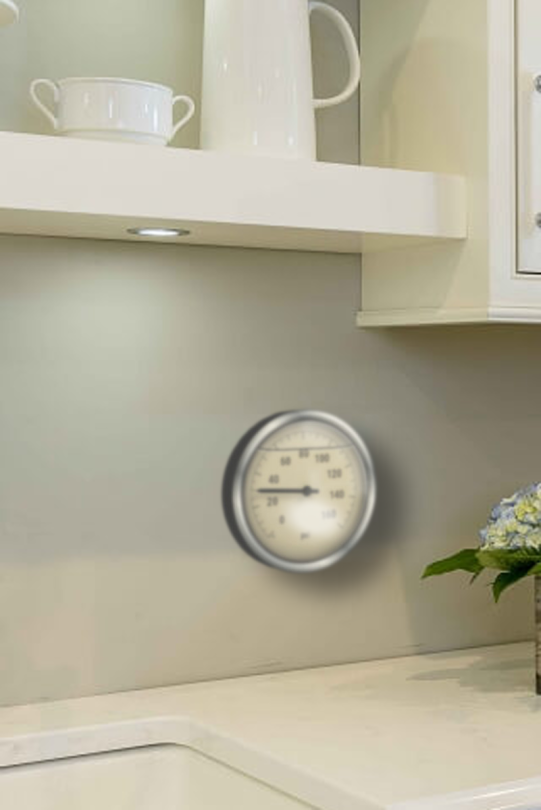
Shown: psi 30
